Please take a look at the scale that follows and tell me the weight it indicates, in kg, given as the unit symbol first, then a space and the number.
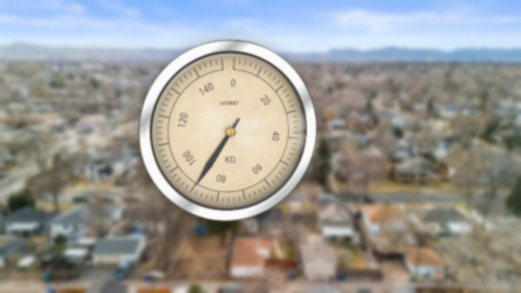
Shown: kg 90
